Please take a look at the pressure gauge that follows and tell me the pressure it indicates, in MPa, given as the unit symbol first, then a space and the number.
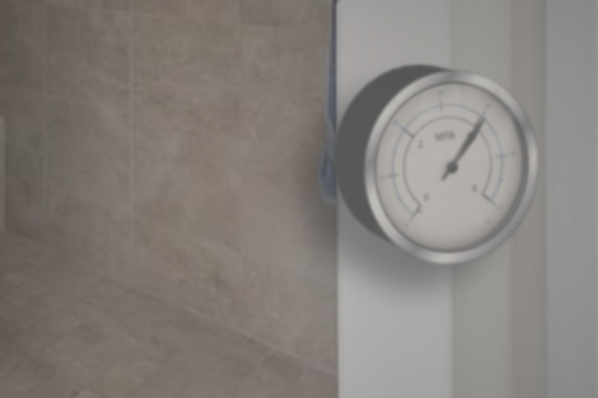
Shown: MPa 4
